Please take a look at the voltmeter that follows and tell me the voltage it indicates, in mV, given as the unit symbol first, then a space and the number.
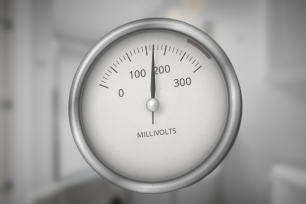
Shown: mV 170
